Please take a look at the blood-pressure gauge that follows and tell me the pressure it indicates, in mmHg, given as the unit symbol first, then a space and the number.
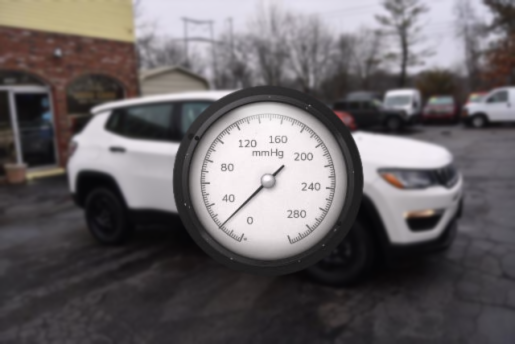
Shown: mmHg 20
